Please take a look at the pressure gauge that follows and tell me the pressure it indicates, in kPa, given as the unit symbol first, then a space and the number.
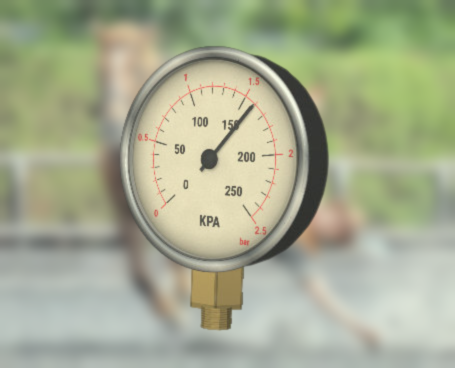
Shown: kPa 160
